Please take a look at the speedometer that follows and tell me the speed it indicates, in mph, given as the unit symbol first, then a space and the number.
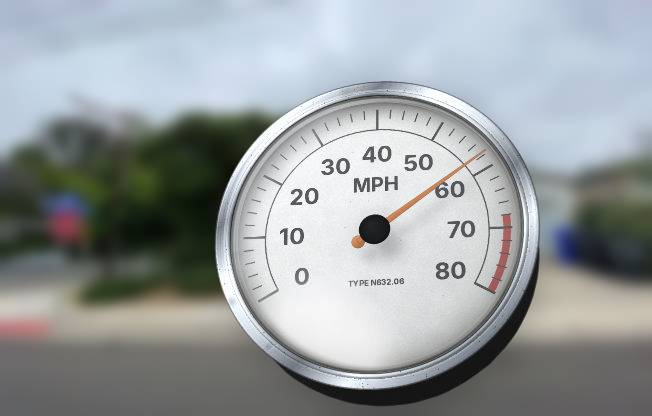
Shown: mph 58
